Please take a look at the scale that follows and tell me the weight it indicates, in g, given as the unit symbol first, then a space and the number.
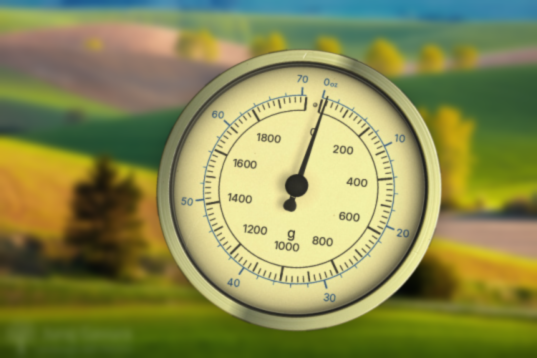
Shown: g 20
